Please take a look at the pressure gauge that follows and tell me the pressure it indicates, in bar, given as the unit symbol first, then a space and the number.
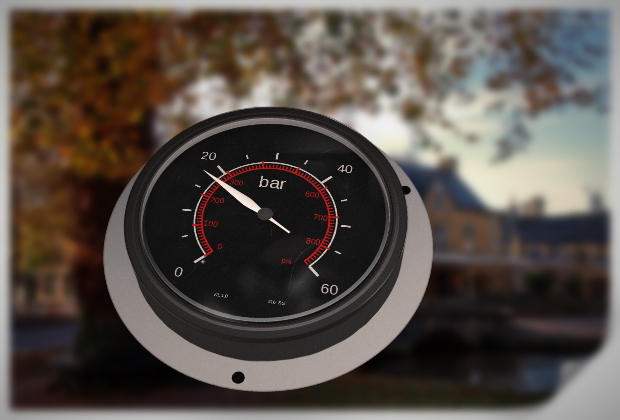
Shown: bar 17.5
